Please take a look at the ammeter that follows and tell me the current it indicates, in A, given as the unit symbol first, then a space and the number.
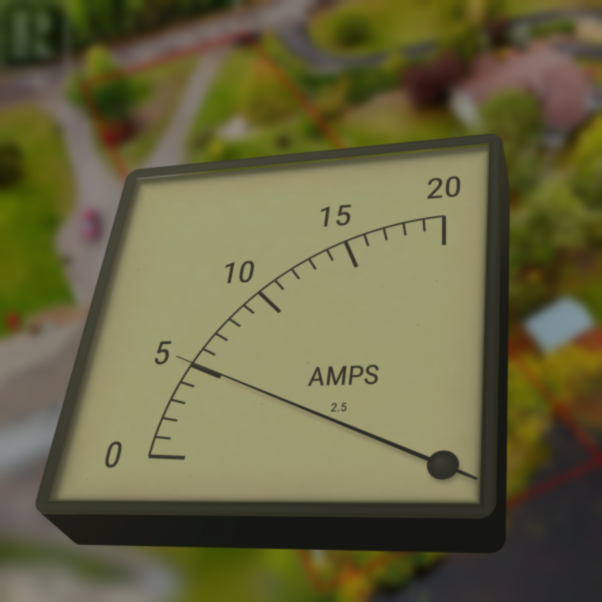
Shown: A 5
